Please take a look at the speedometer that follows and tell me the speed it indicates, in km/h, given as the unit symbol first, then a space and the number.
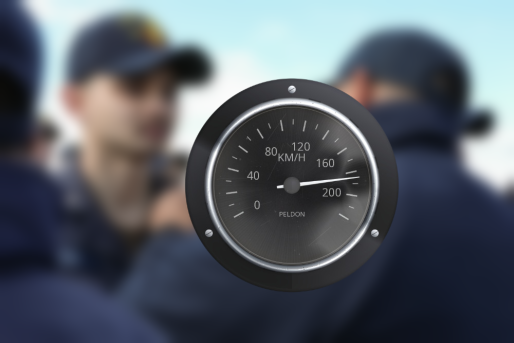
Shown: km/h 185
